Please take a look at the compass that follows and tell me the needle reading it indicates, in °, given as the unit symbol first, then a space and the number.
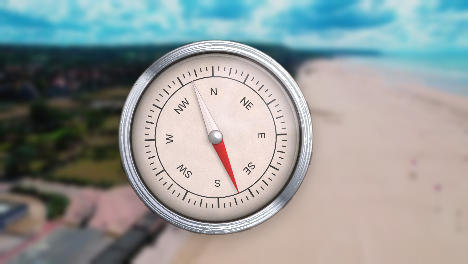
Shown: ° 160
